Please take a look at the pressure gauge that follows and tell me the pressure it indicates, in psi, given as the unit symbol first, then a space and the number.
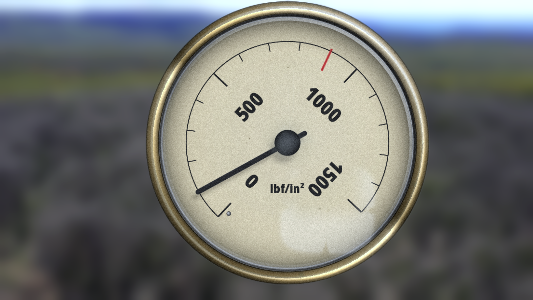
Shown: psi 100
